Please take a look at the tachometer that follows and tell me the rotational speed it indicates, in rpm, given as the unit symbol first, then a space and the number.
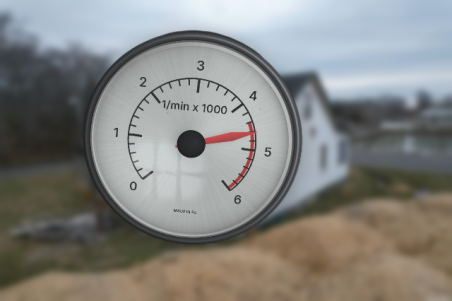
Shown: rpm 4600
